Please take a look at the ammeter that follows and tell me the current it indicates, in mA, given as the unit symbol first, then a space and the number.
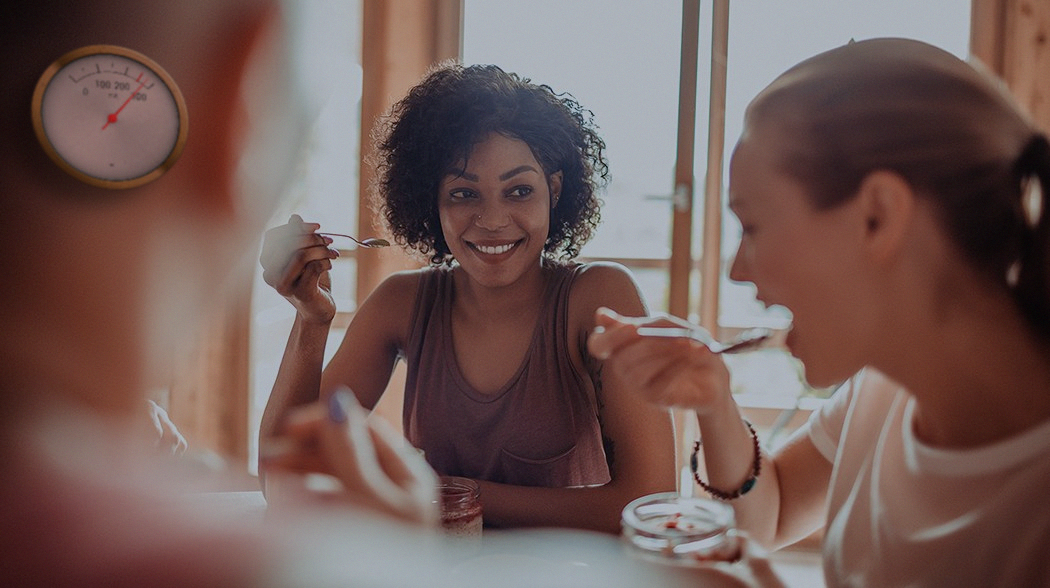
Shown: mA 275
